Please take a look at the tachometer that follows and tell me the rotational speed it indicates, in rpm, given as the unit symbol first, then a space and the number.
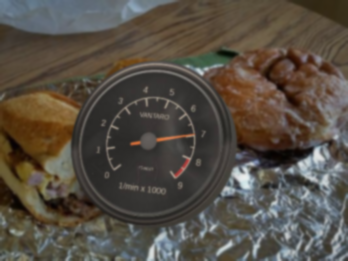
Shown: rpm 7000
